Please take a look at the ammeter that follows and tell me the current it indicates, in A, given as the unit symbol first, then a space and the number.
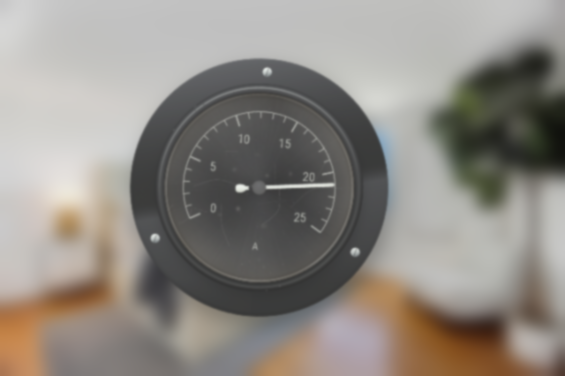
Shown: A 21
